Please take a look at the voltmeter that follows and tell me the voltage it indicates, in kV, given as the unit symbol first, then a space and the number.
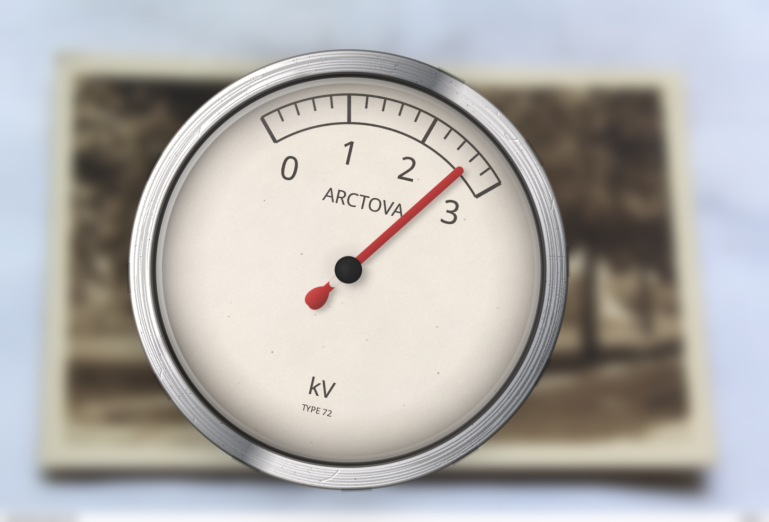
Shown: kV 2.6
